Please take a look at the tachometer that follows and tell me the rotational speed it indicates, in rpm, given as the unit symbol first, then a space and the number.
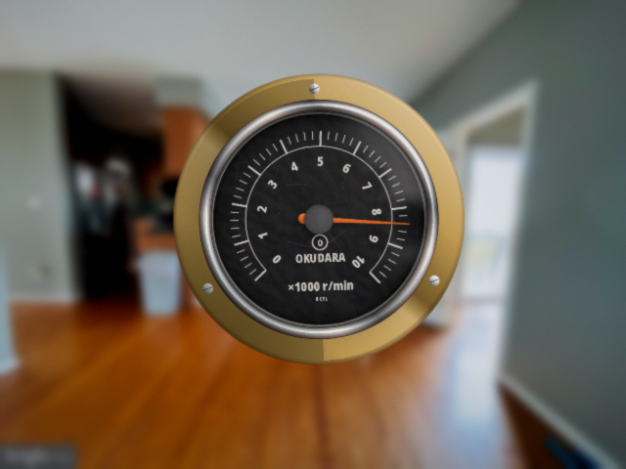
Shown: rpm 8400
